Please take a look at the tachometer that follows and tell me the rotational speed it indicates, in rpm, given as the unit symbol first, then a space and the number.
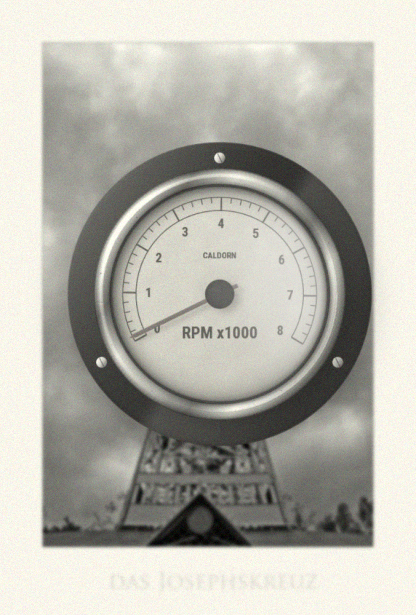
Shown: rpm 100
